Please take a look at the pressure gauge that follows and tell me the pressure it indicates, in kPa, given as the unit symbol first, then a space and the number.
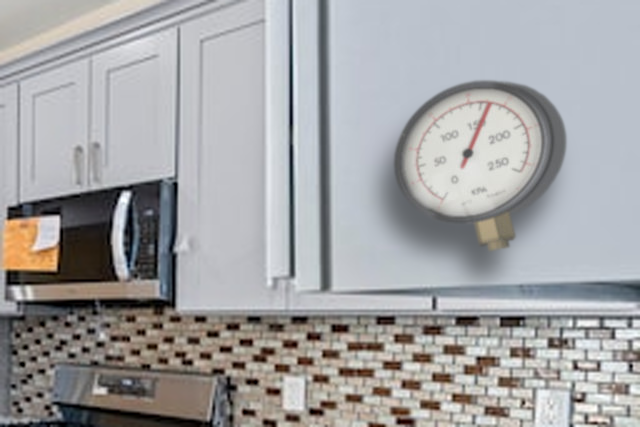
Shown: kPa 160
